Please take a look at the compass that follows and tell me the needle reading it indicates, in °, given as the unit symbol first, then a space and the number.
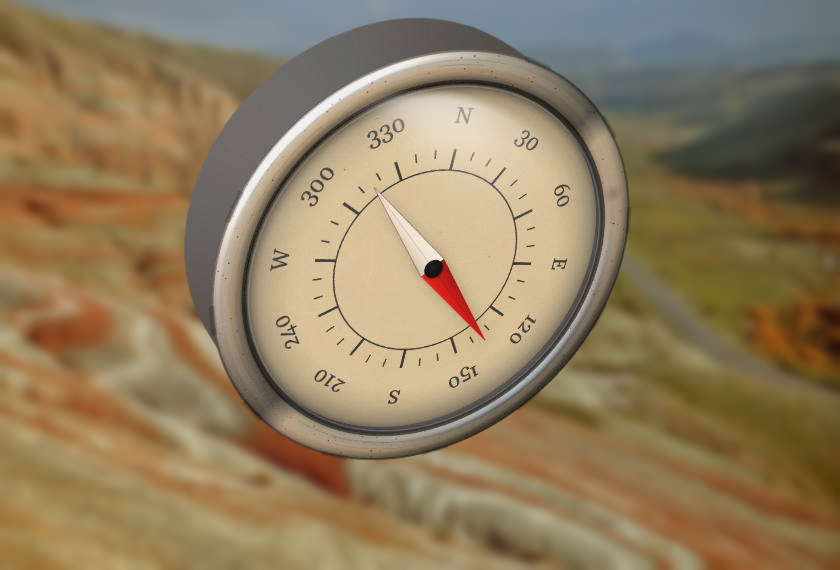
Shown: ° 135
